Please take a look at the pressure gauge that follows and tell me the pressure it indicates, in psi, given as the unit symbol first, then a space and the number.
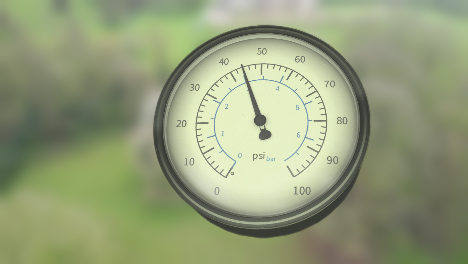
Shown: psi 44
